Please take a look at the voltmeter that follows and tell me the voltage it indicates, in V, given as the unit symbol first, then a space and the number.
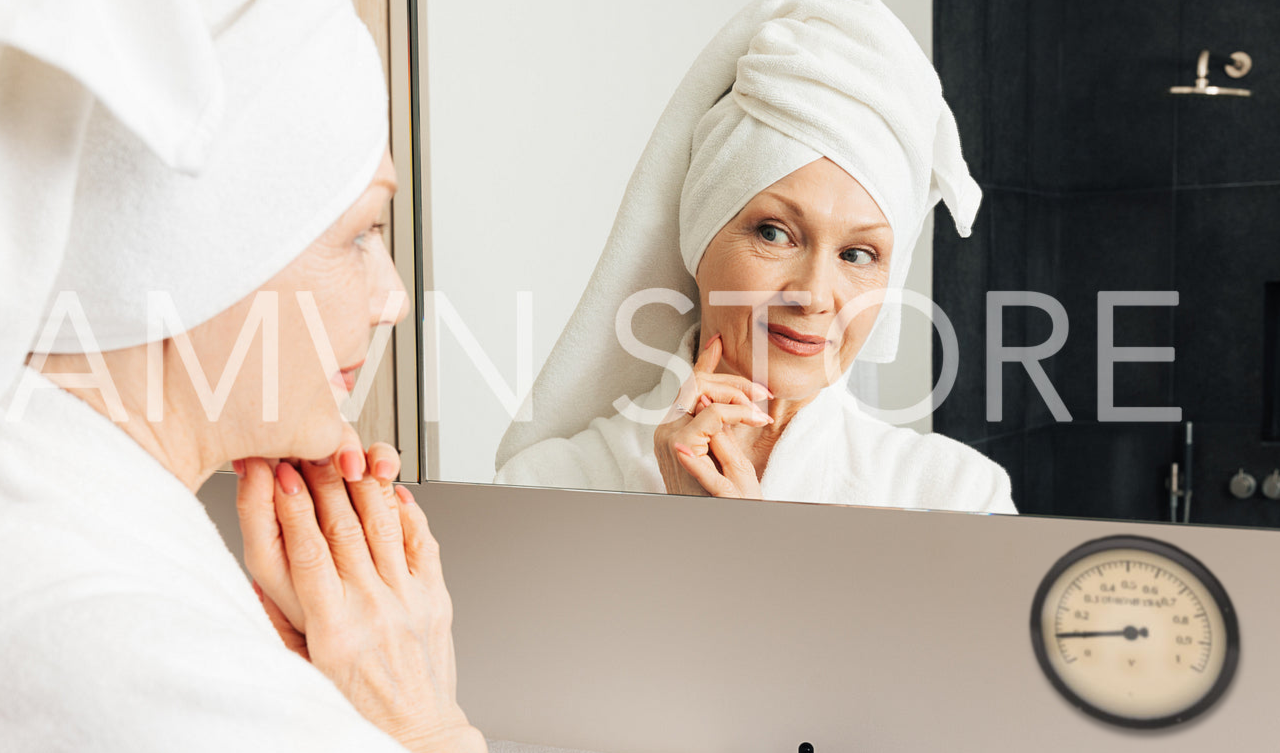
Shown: V 0.1
